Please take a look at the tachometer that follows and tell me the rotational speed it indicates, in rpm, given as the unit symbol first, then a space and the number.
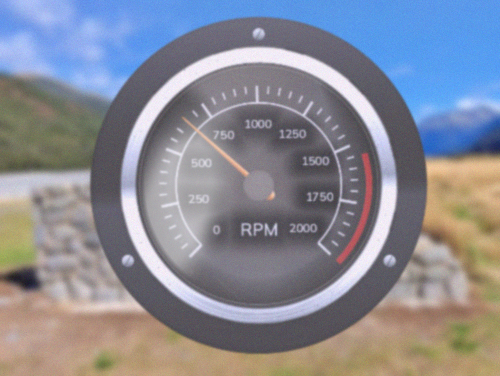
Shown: rpm 650
